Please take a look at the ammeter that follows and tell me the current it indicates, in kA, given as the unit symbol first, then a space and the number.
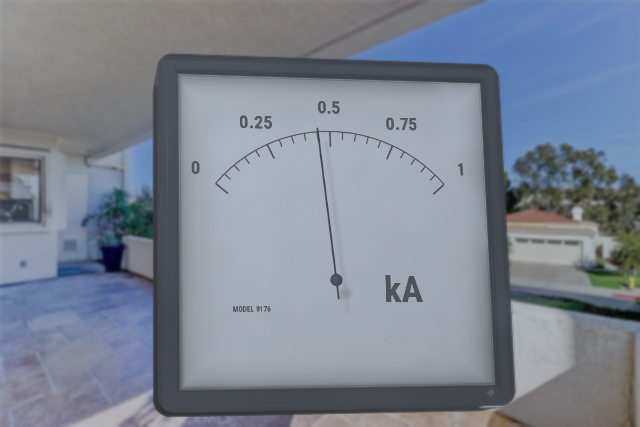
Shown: kA 0.45
